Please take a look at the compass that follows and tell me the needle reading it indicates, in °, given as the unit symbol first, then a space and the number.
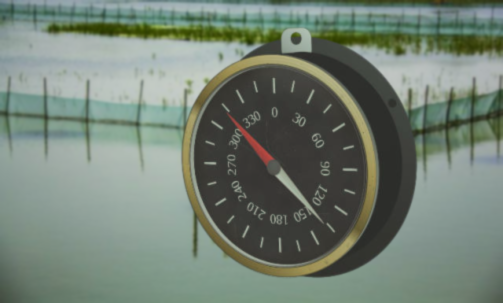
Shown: ° 315
